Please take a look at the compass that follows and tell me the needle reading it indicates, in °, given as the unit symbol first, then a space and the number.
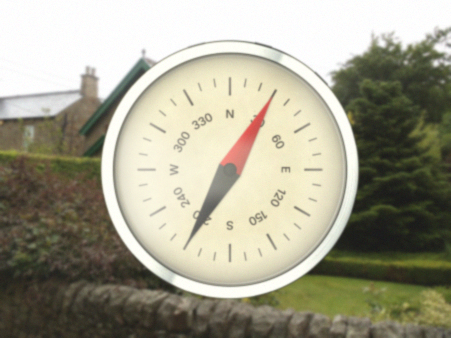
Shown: ° 30
